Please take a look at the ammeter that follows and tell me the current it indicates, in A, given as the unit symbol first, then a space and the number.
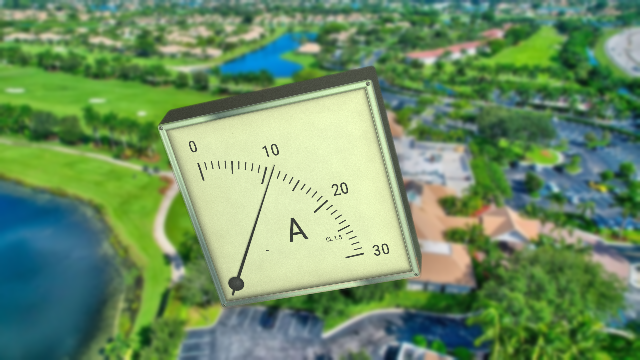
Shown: A 11
